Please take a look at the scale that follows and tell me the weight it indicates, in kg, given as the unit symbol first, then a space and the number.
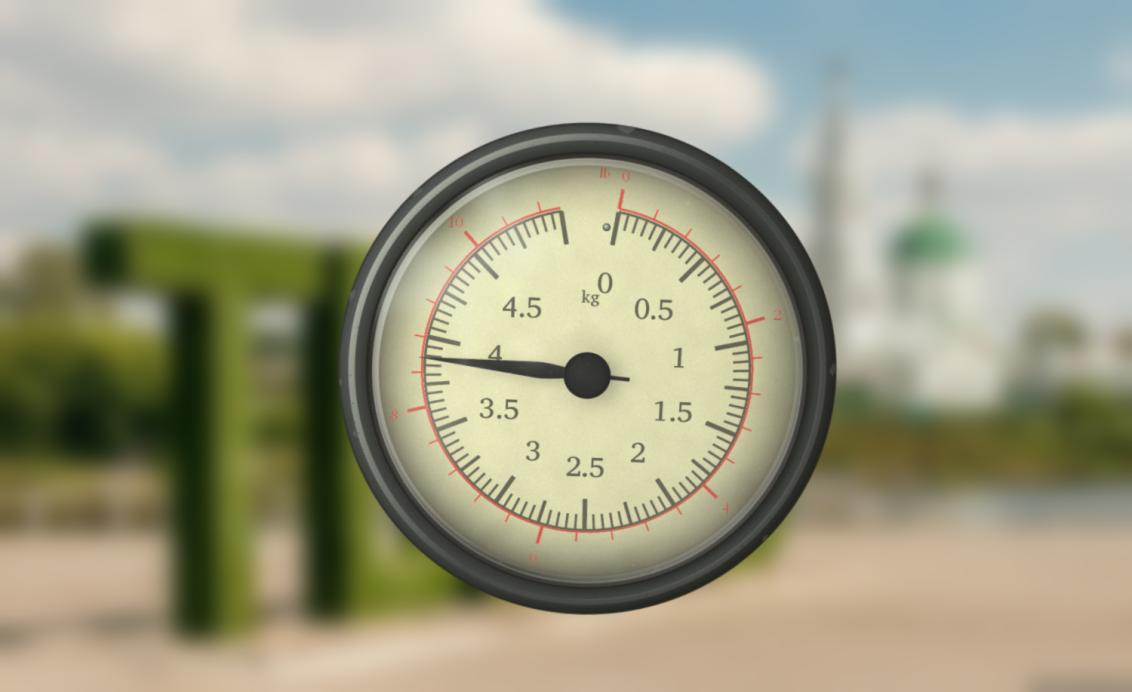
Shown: kg 3.9
